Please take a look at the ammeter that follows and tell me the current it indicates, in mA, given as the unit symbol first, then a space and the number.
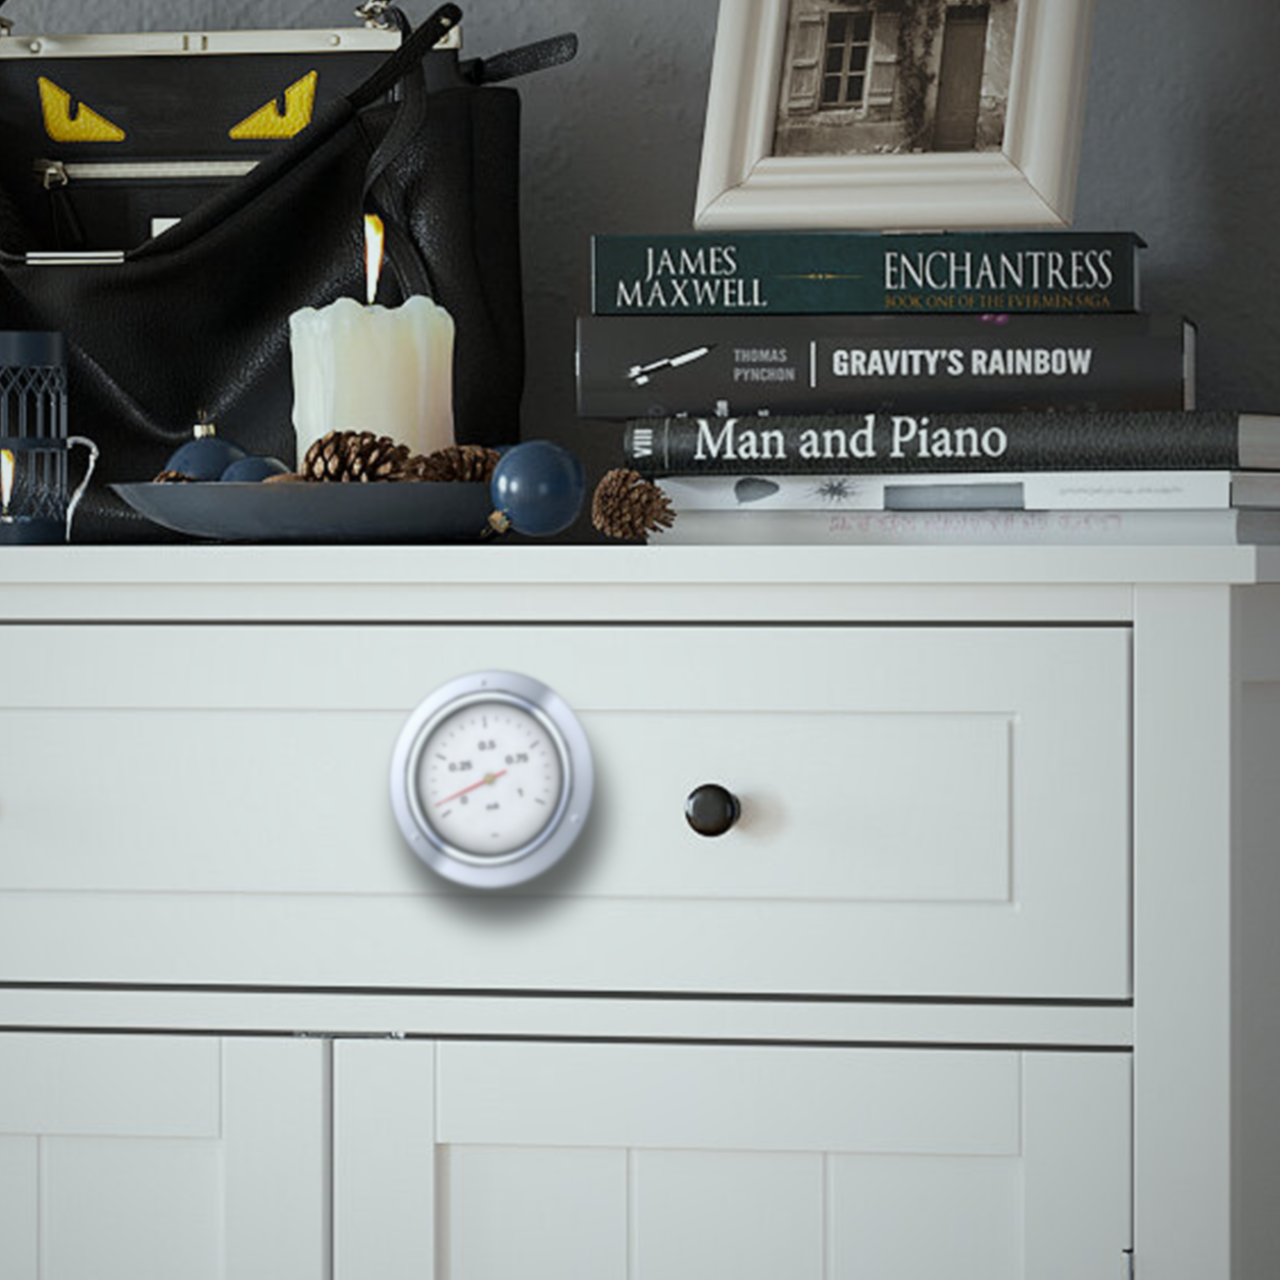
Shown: mA 0.05
